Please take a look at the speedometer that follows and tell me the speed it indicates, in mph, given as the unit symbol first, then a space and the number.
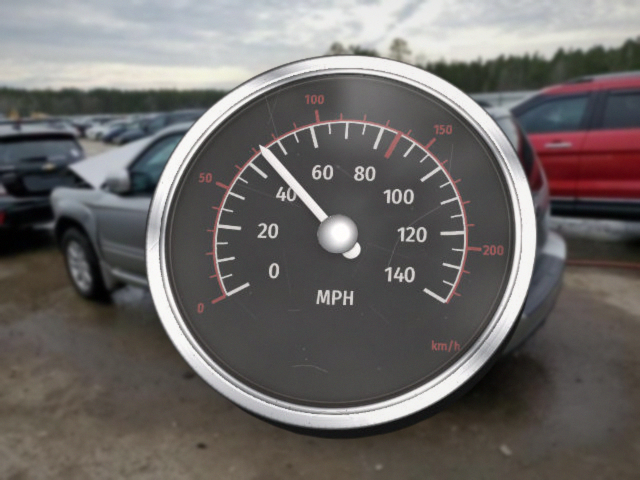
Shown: mph 45
